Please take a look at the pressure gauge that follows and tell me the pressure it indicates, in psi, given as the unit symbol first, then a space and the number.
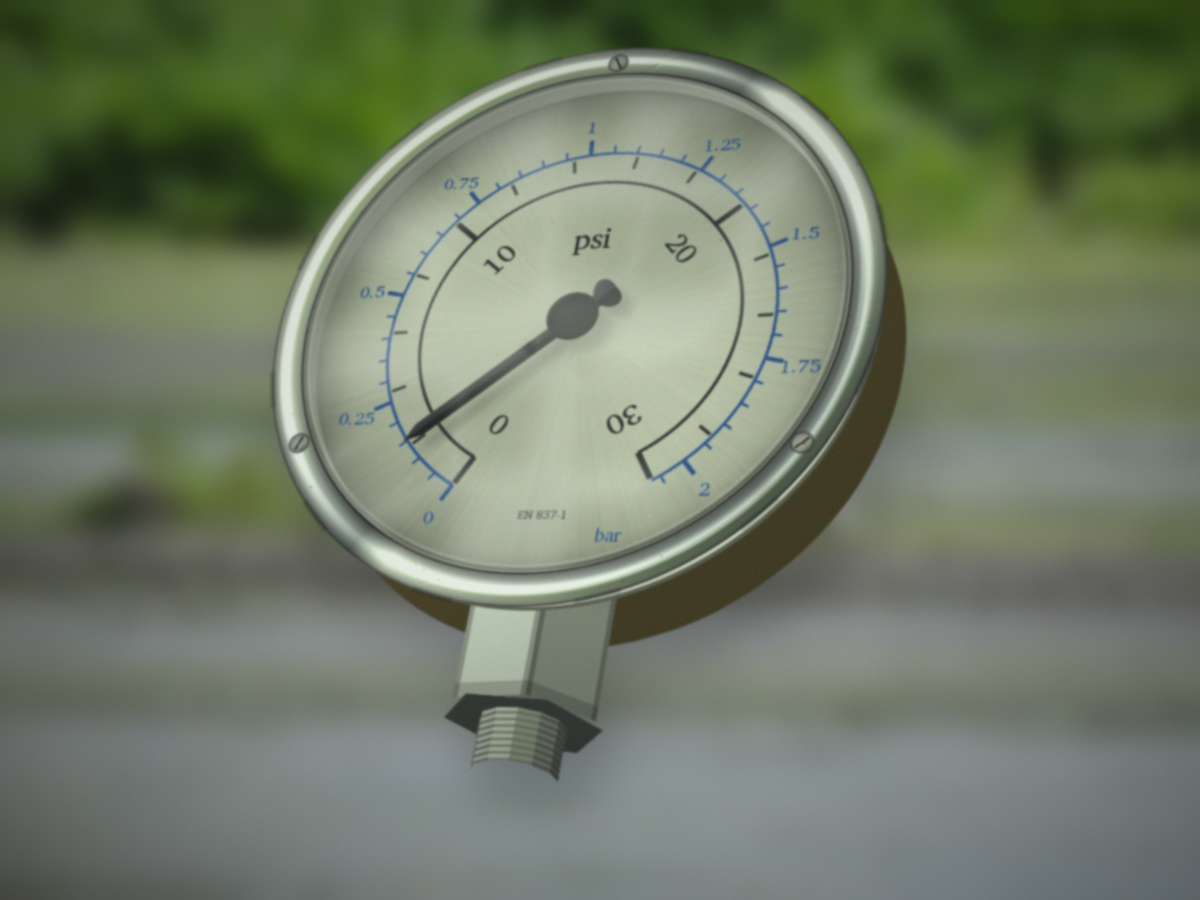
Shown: psi 2
